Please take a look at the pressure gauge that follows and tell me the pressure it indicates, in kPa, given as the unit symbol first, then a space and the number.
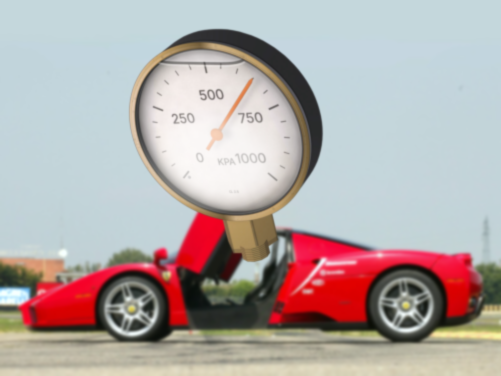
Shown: kPa 650
